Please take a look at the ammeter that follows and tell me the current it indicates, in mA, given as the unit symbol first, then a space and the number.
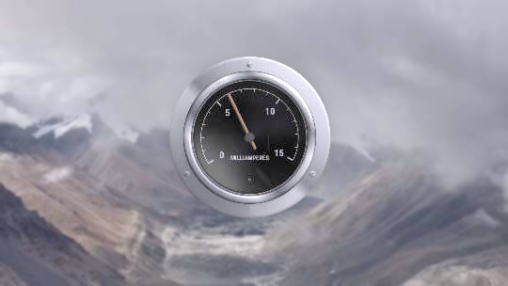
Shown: mA 6
